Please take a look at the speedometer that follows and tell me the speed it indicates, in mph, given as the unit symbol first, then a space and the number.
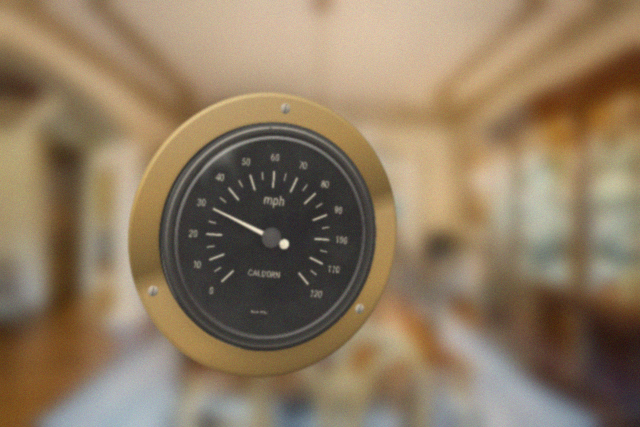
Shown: mph 30
